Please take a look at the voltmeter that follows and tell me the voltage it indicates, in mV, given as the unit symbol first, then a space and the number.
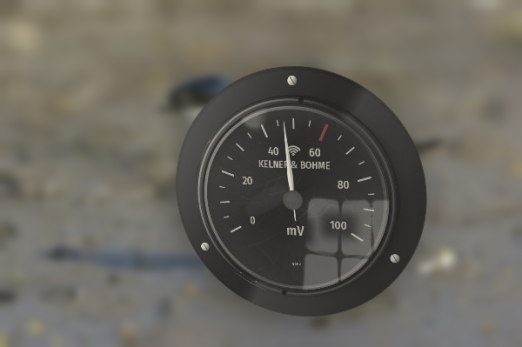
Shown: mV 47.5
